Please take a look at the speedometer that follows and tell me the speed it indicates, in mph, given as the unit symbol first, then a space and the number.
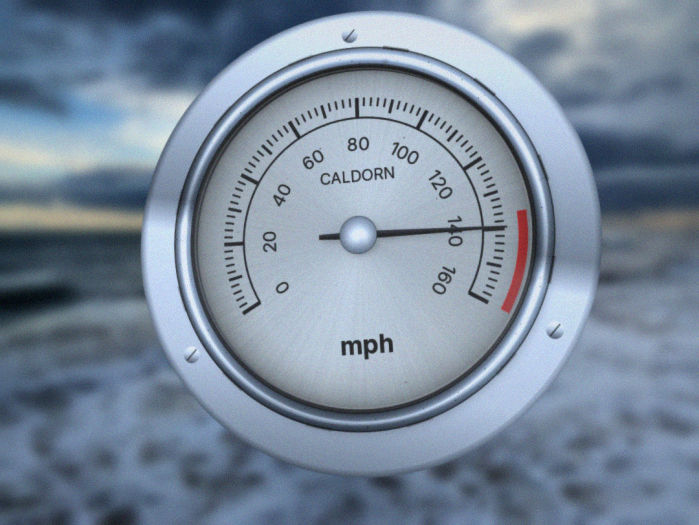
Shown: mph 140
